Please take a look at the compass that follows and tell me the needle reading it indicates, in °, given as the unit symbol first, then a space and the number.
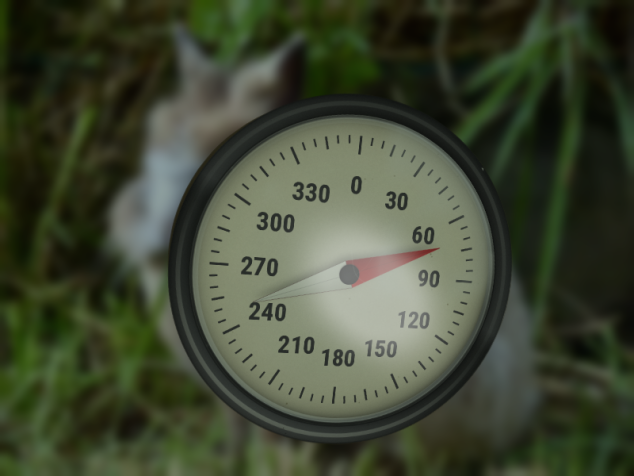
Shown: ° 70
